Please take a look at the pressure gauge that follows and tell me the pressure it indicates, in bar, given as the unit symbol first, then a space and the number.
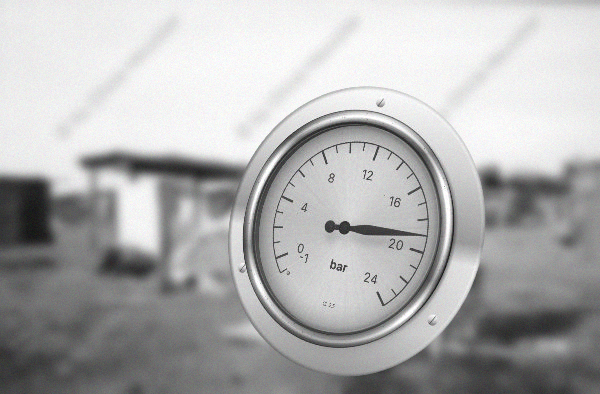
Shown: bar 19
